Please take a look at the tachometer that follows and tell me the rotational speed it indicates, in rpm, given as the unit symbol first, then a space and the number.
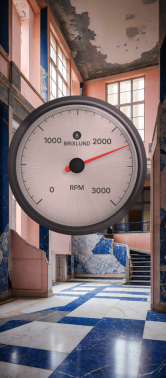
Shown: rpm 2250
